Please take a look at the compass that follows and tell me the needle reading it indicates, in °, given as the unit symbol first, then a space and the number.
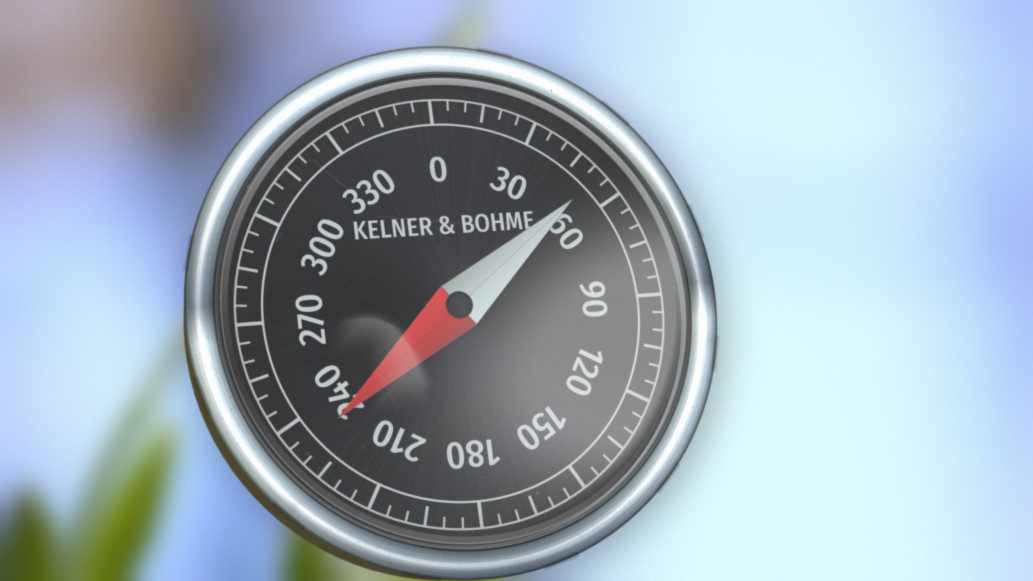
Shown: ° 232.5
